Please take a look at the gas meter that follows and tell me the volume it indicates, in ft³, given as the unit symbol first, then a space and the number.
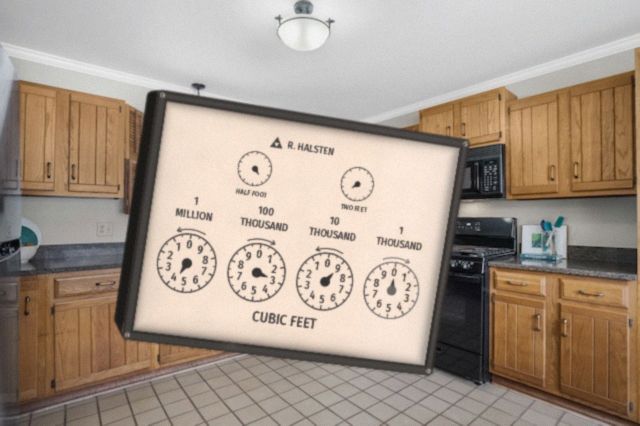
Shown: ft³ 429000
